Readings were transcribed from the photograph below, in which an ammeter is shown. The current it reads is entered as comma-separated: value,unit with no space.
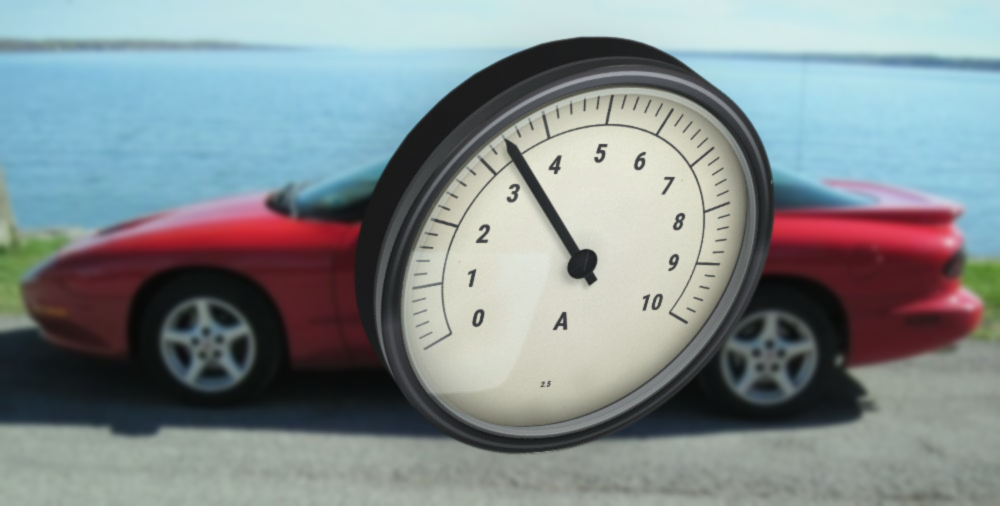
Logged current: 3.4,A
